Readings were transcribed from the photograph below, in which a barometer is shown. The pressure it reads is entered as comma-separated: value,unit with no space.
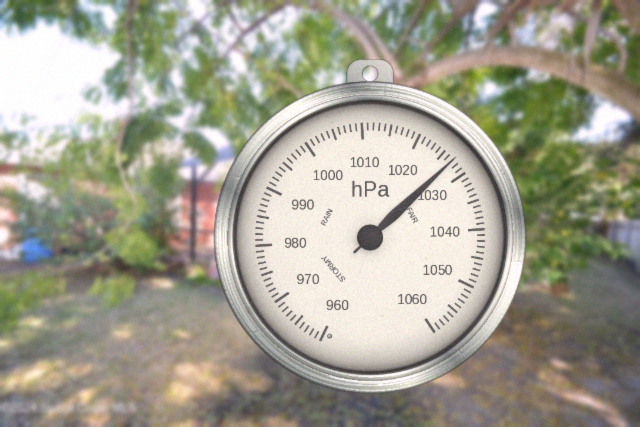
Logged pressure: 1027,hPa
